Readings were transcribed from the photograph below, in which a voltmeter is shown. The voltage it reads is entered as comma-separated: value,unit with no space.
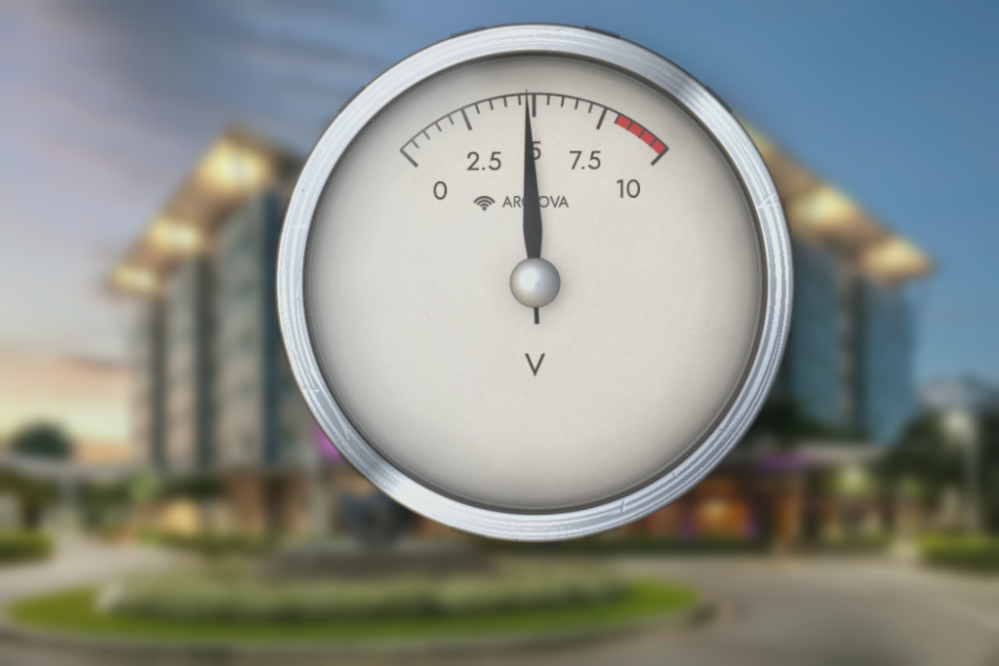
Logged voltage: 4.75,V
